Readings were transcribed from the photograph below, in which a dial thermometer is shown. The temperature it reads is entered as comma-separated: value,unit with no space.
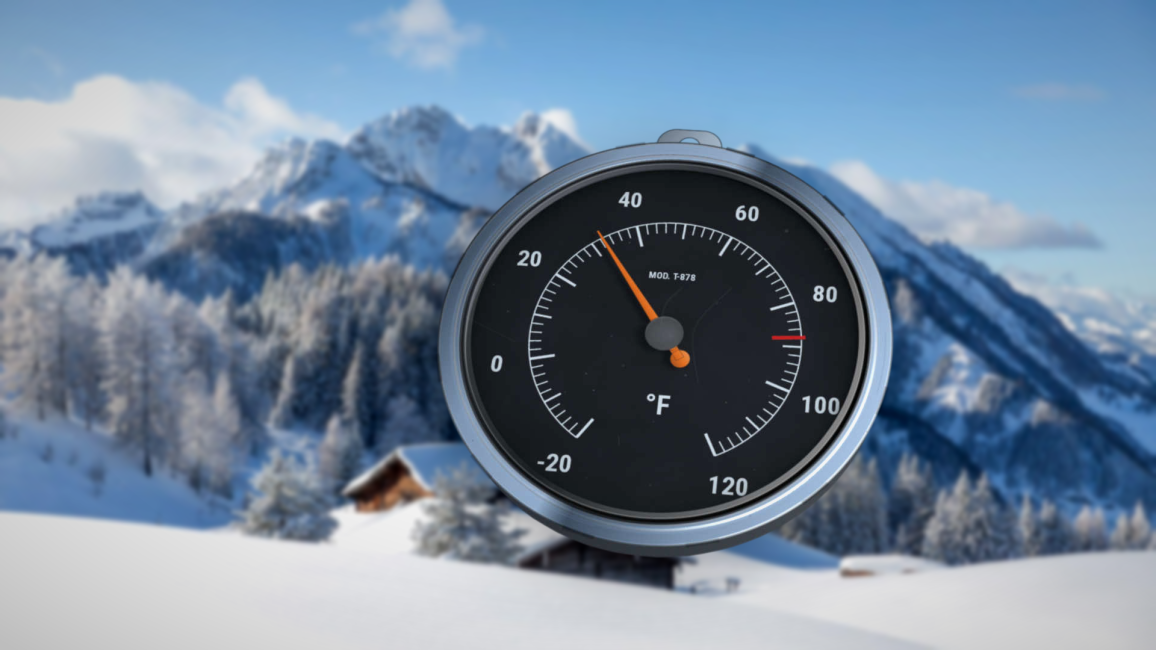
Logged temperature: 32,°F
